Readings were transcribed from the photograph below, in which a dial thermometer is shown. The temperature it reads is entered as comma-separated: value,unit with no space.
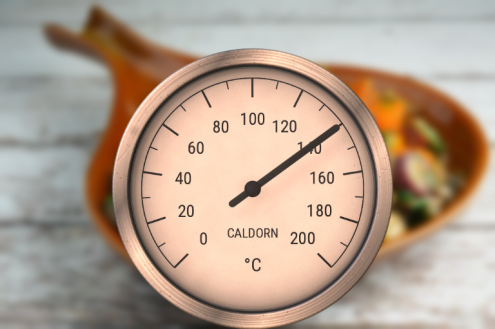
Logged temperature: 140,°C
